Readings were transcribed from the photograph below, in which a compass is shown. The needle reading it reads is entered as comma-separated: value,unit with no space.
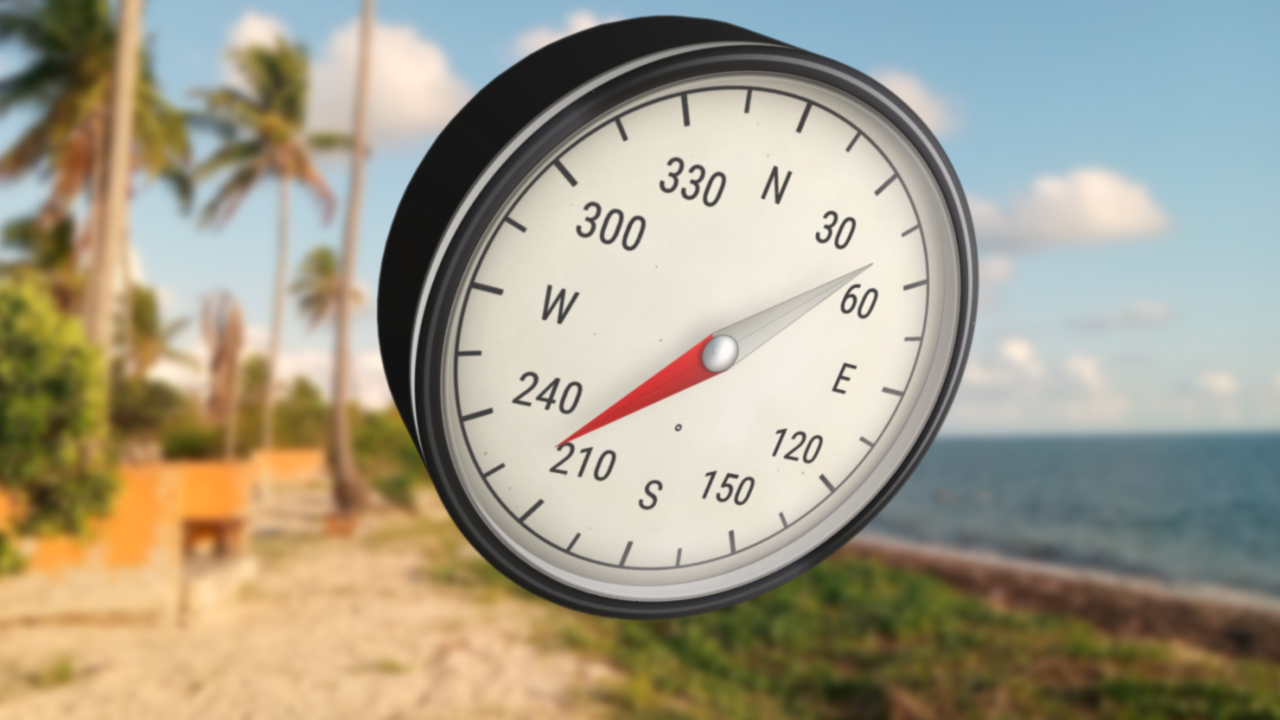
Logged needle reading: 225,°
